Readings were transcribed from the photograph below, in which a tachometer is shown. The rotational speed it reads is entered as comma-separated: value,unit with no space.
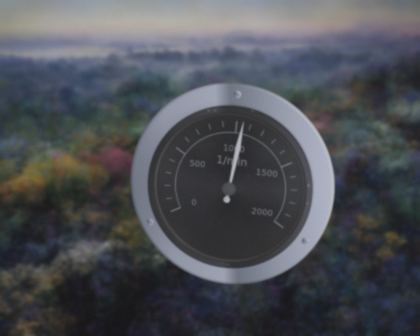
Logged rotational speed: 1050,rpm
